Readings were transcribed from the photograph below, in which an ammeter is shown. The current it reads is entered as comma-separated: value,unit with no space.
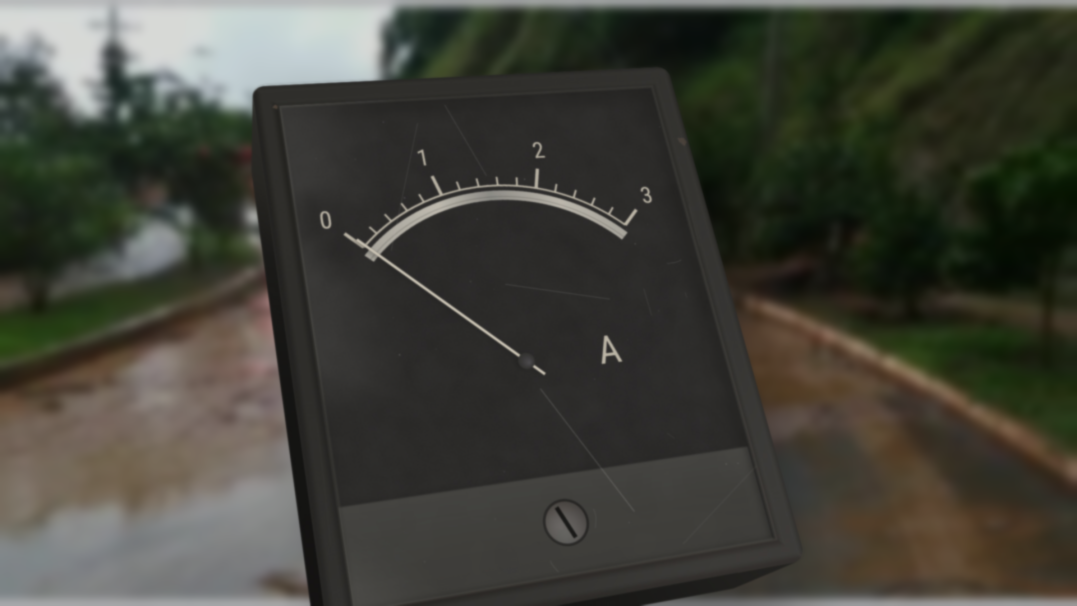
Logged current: 0,A
